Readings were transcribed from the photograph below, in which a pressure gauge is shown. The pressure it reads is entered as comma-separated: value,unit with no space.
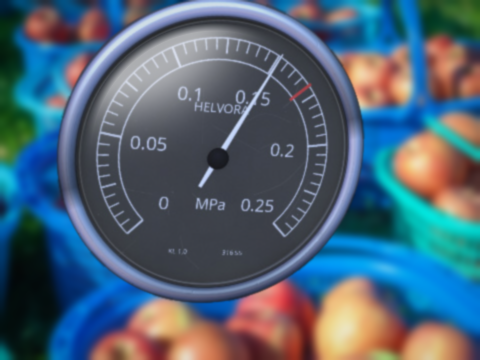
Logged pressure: 0.15,MPa
